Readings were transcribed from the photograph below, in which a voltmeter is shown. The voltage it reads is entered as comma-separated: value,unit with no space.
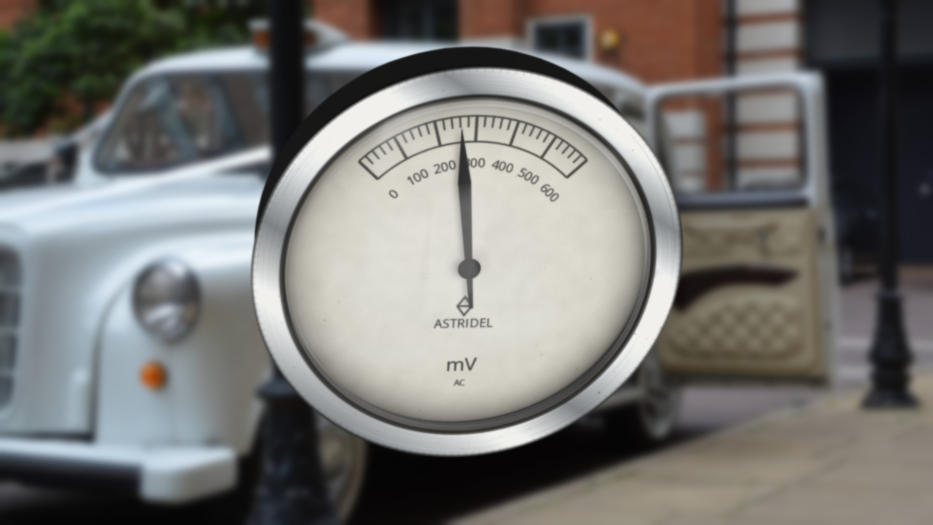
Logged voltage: 260,mV
